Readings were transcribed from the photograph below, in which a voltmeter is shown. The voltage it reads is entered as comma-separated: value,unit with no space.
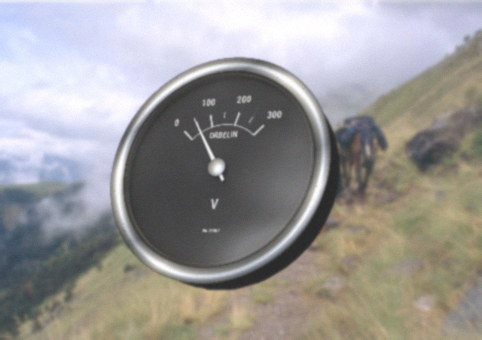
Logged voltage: 50,V
